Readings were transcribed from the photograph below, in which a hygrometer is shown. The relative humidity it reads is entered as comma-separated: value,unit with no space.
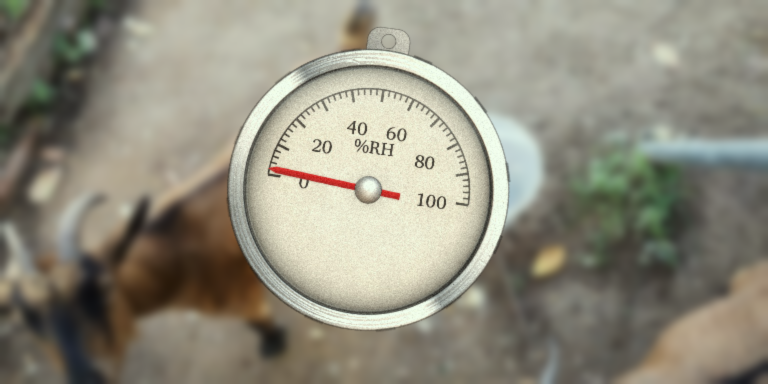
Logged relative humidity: 2,%
